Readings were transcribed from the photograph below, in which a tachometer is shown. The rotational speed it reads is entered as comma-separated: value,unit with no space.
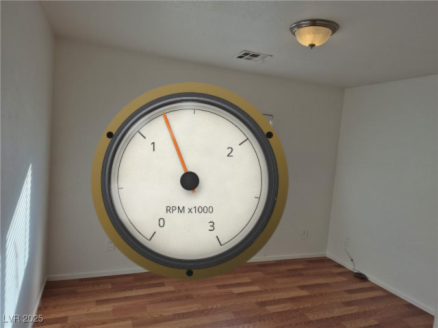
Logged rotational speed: 1250,rpm
